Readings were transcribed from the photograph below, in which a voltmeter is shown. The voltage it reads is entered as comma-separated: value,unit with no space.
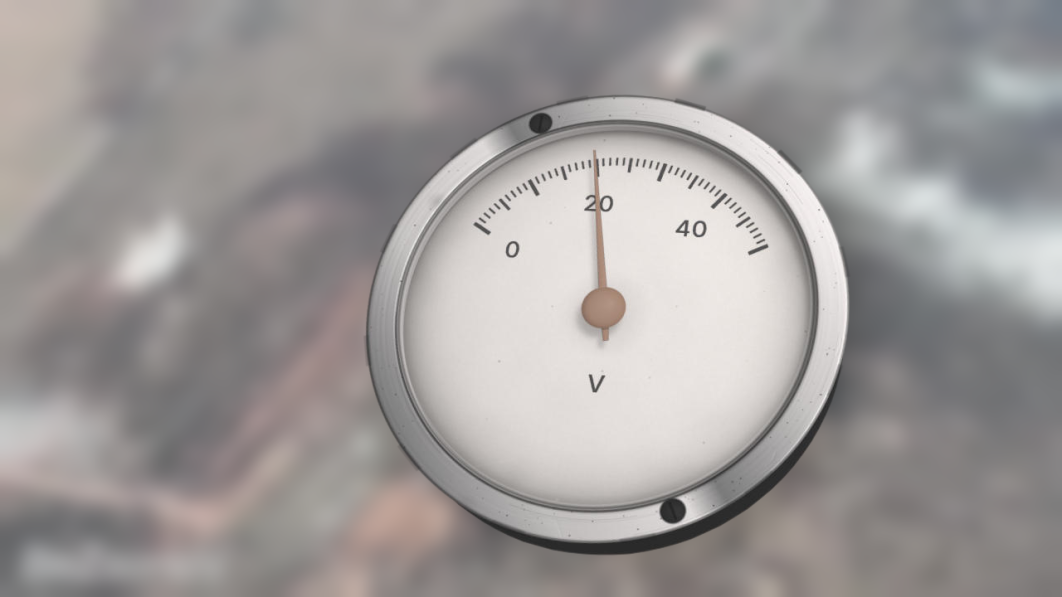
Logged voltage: 20,V
